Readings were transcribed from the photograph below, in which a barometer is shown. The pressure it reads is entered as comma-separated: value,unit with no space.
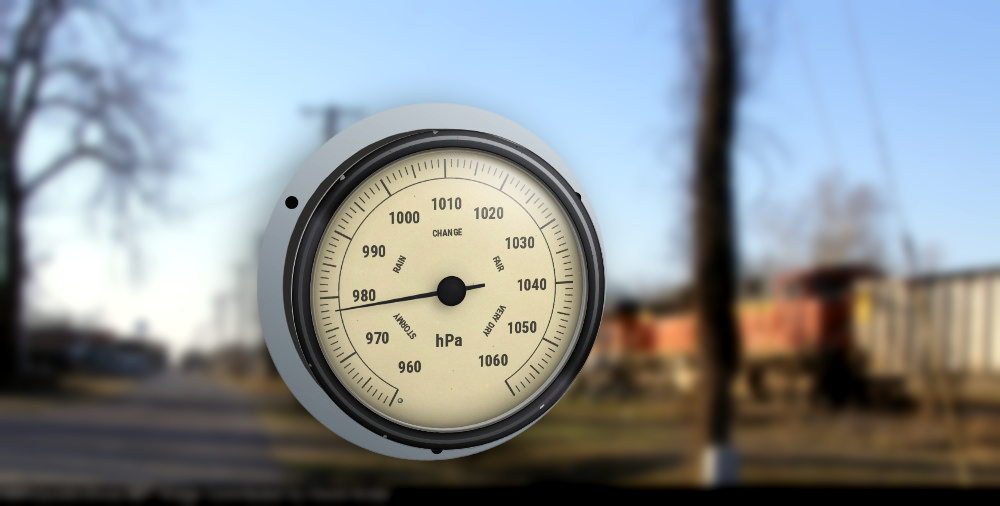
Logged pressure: 978,hPa
